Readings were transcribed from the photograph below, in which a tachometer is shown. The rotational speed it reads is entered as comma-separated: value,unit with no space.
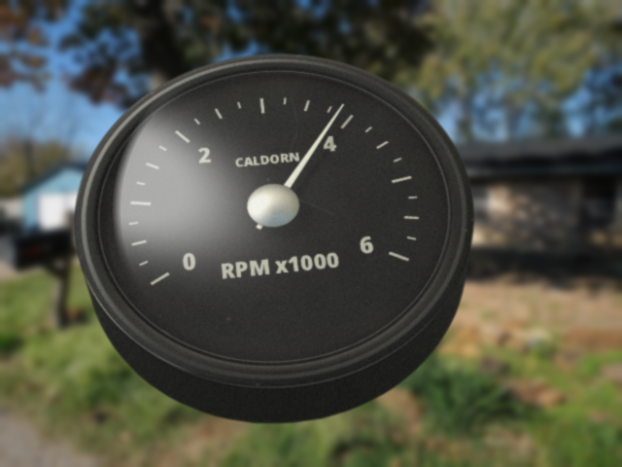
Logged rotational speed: 3875,rpm
